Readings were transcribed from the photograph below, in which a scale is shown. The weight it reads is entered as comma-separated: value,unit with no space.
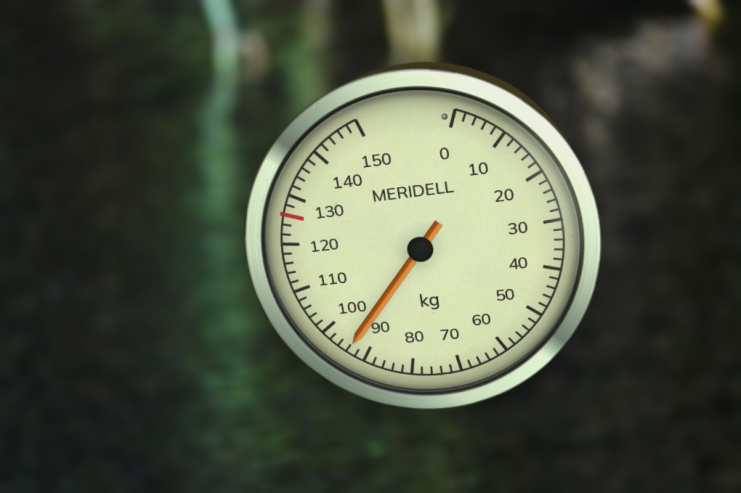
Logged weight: 94,kg
